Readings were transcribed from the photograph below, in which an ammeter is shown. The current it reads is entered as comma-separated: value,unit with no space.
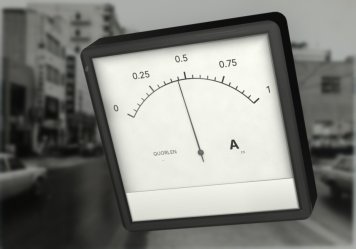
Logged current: 0.45,A
